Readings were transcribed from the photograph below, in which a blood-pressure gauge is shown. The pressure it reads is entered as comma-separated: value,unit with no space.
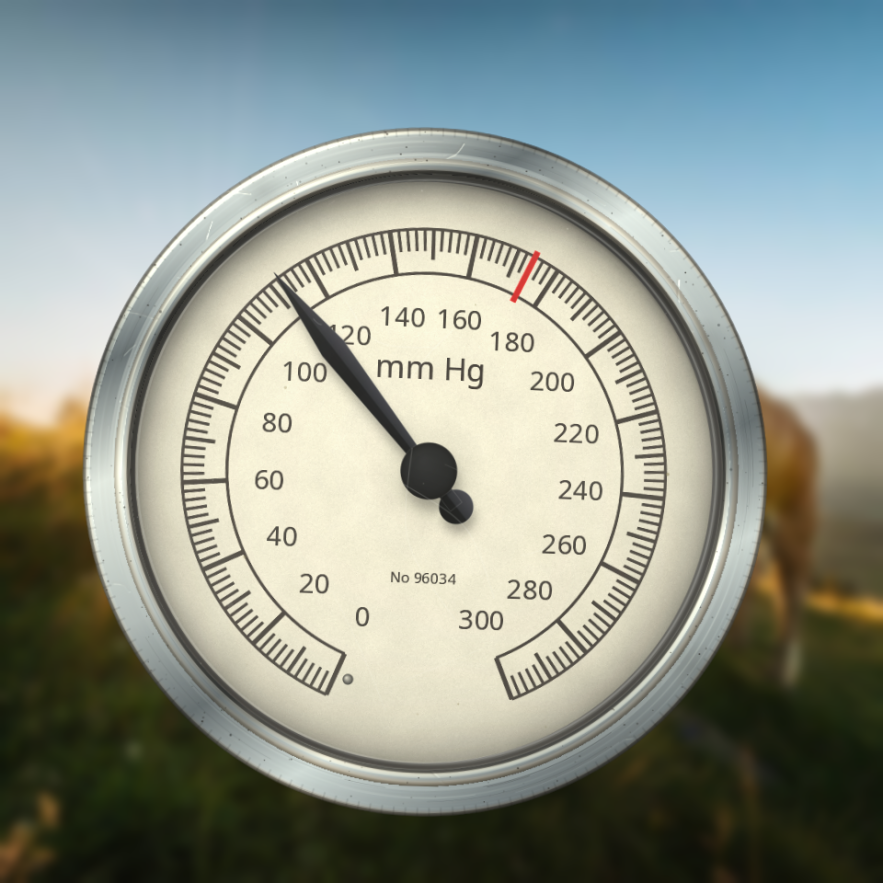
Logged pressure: 112,mmHg
